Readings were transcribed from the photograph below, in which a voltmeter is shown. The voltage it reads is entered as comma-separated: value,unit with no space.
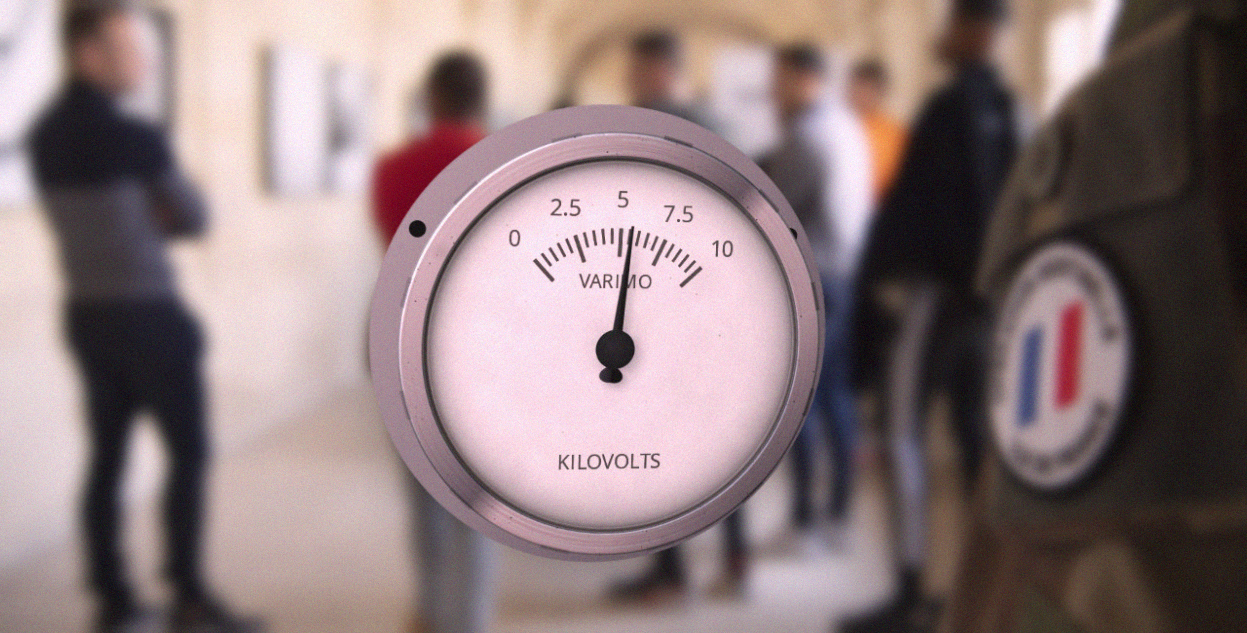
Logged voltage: 5.5,kV
